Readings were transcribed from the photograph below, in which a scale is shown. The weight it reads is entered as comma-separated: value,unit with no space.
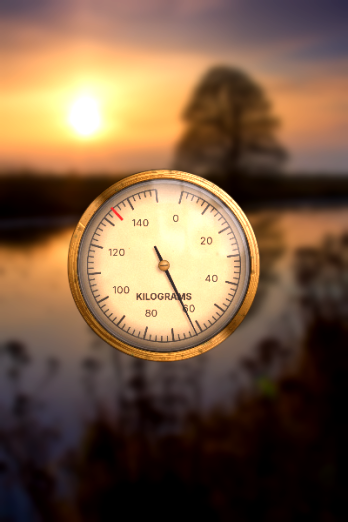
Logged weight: 62,kg
